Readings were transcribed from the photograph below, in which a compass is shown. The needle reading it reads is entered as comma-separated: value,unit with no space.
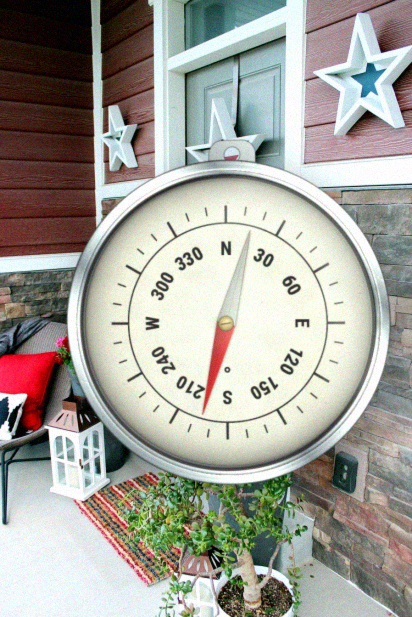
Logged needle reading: 195,°
